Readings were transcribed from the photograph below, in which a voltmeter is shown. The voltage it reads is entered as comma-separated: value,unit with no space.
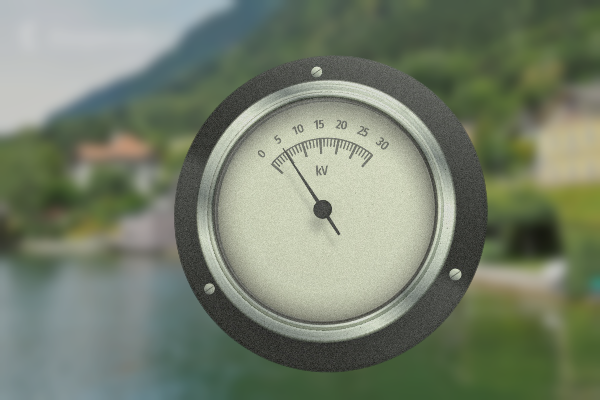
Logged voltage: 5,kV
